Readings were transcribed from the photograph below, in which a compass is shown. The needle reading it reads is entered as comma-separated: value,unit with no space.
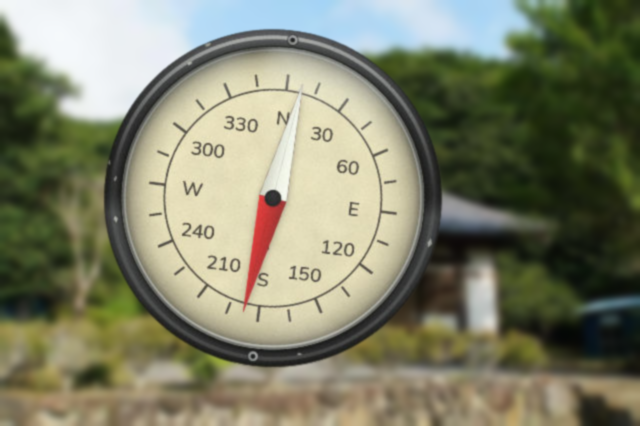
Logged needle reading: 187.5,°
